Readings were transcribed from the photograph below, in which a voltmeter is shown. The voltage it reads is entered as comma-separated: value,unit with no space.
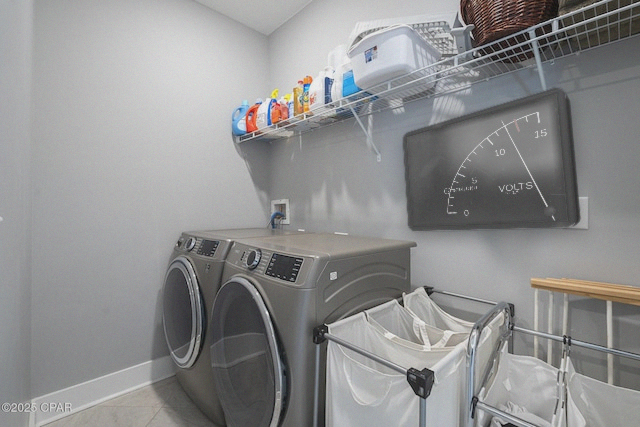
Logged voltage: 12,V
